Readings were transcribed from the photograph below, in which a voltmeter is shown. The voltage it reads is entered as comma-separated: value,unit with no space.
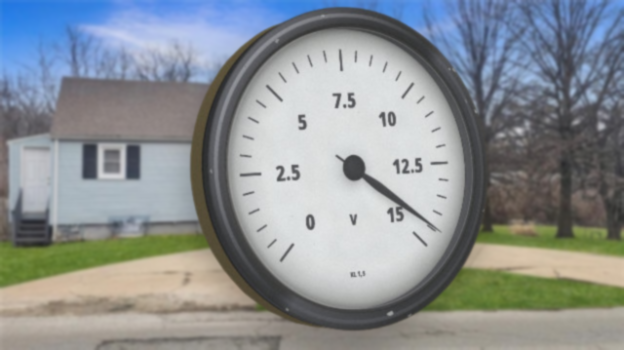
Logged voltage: 14.5,V
